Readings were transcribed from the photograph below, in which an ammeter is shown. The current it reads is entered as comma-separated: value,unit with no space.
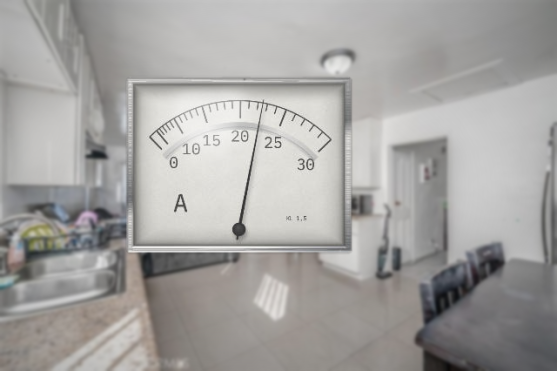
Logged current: 22.5,A
